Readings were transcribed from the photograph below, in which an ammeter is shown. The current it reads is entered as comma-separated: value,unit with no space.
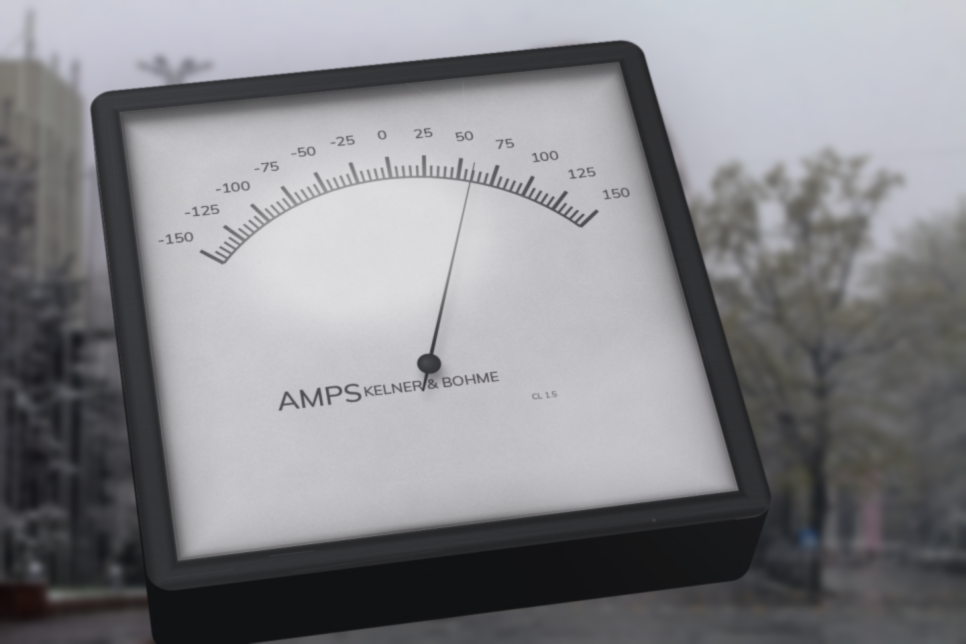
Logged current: 60,A
